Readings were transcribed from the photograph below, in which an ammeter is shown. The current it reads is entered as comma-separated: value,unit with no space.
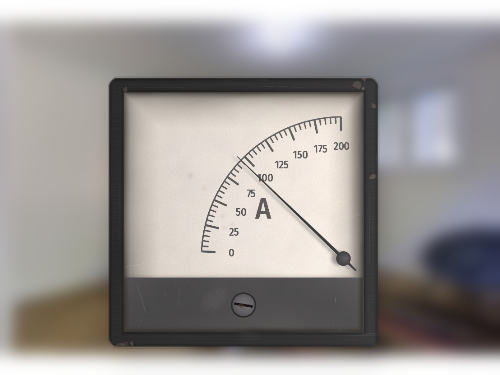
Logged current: 95,A
